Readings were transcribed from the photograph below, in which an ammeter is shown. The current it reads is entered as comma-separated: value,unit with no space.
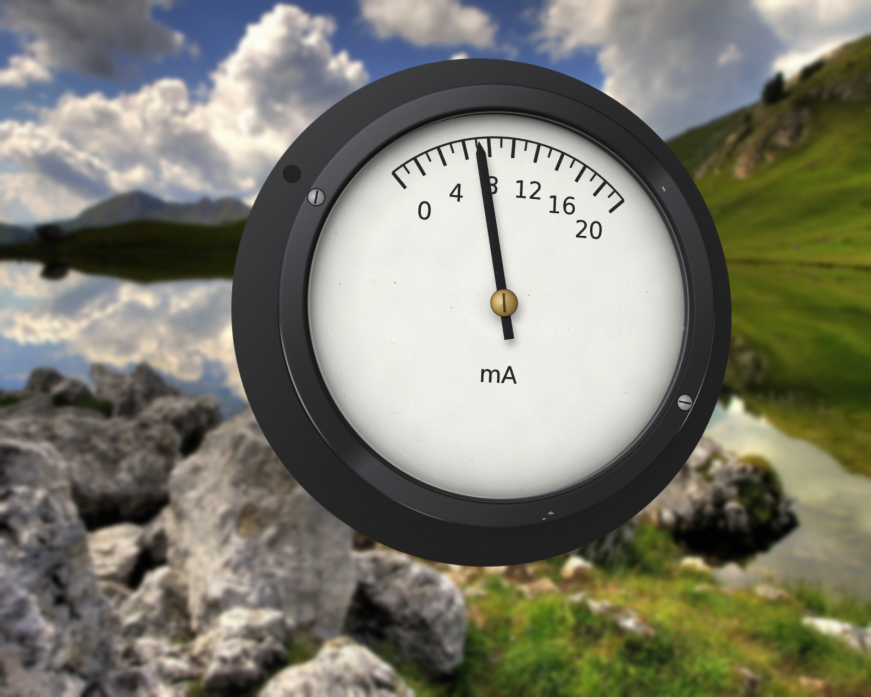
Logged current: 7,mA
